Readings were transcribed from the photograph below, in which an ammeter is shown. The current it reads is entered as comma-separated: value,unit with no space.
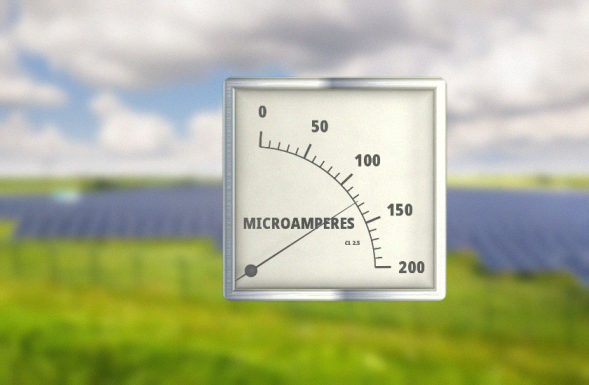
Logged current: 125,µA
